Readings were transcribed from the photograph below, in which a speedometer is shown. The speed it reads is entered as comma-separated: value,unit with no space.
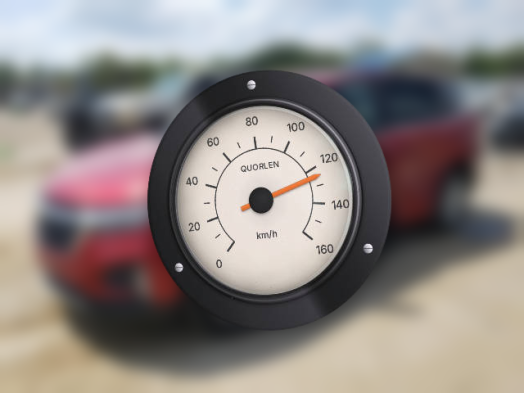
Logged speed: 125,km/h
